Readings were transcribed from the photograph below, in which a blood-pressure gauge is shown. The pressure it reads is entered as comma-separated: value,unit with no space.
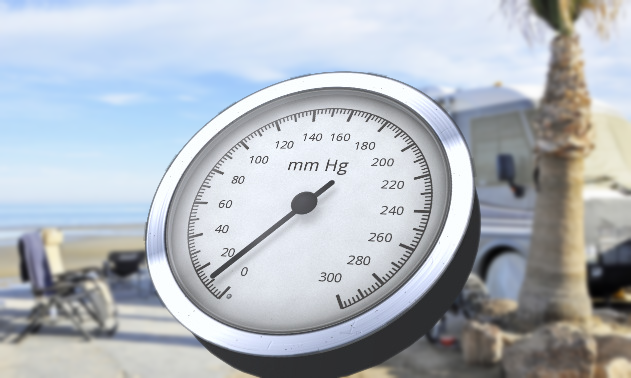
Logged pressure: 10,mmHg
